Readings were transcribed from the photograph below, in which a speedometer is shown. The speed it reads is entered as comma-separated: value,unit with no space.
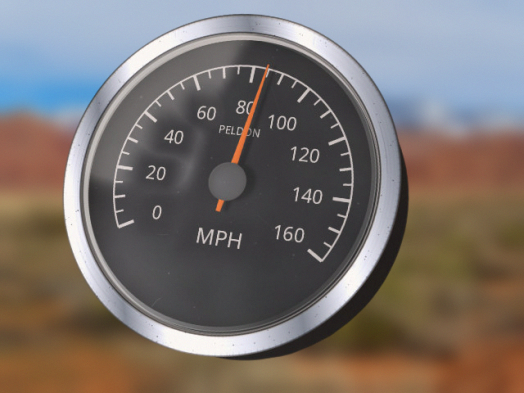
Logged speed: 85,mph
